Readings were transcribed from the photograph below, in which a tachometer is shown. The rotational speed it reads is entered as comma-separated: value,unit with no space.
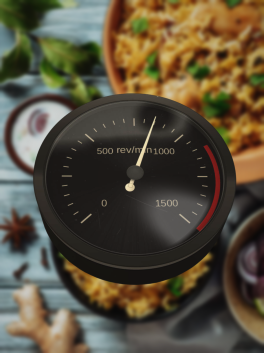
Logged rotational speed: 850,rpm
